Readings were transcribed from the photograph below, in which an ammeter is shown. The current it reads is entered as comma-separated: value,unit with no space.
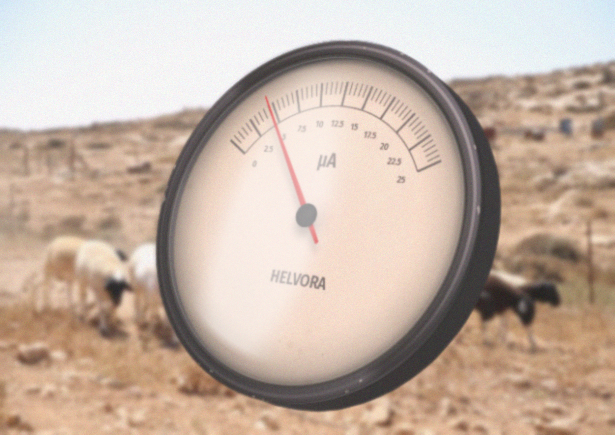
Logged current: 5,µA
